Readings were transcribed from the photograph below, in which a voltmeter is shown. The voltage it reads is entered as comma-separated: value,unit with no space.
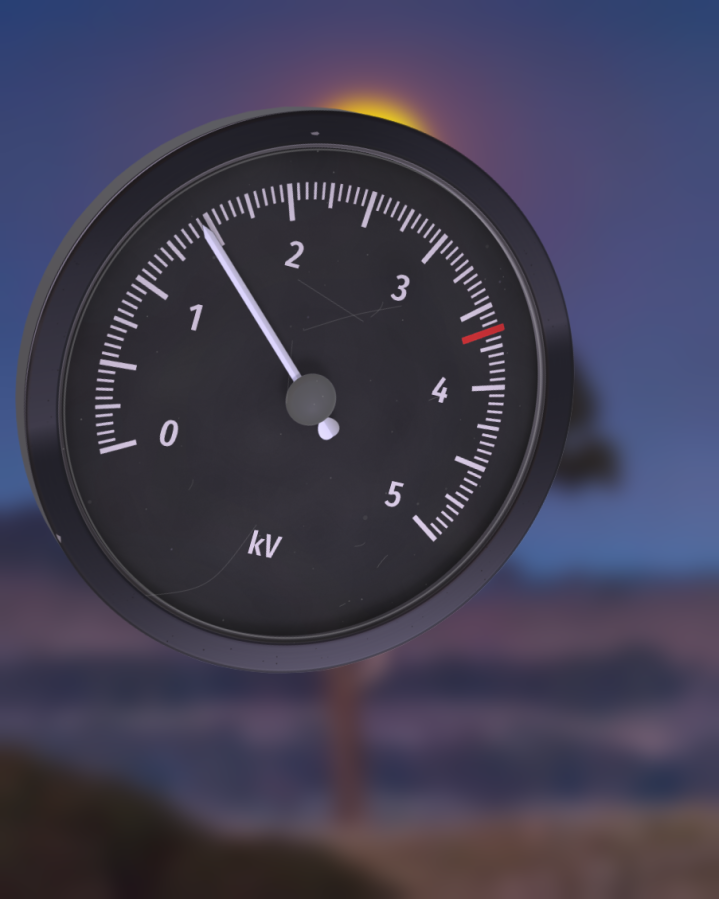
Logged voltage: 1.45,kV
